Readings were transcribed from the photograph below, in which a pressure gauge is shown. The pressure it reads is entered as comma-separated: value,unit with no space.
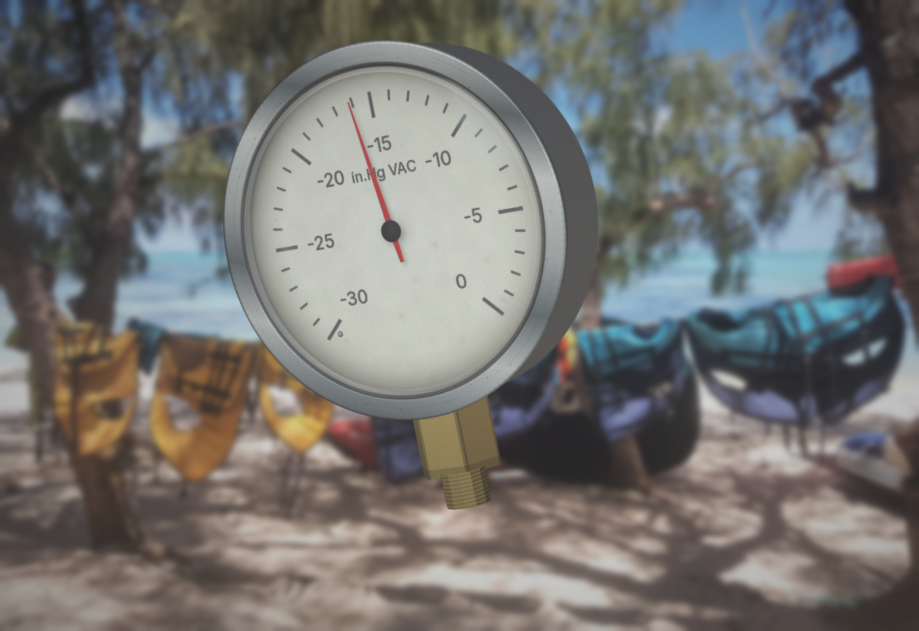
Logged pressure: -16,inHg
